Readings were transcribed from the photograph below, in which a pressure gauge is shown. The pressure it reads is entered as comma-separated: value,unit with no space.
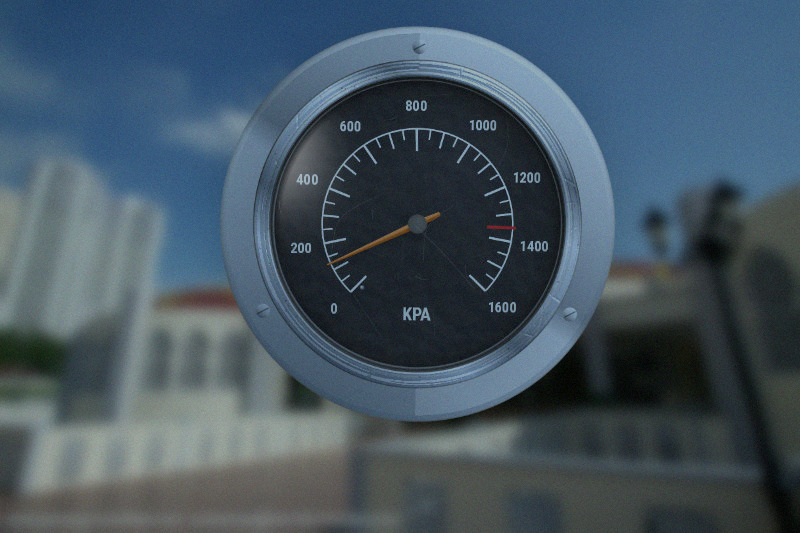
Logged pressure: 125,kPa
